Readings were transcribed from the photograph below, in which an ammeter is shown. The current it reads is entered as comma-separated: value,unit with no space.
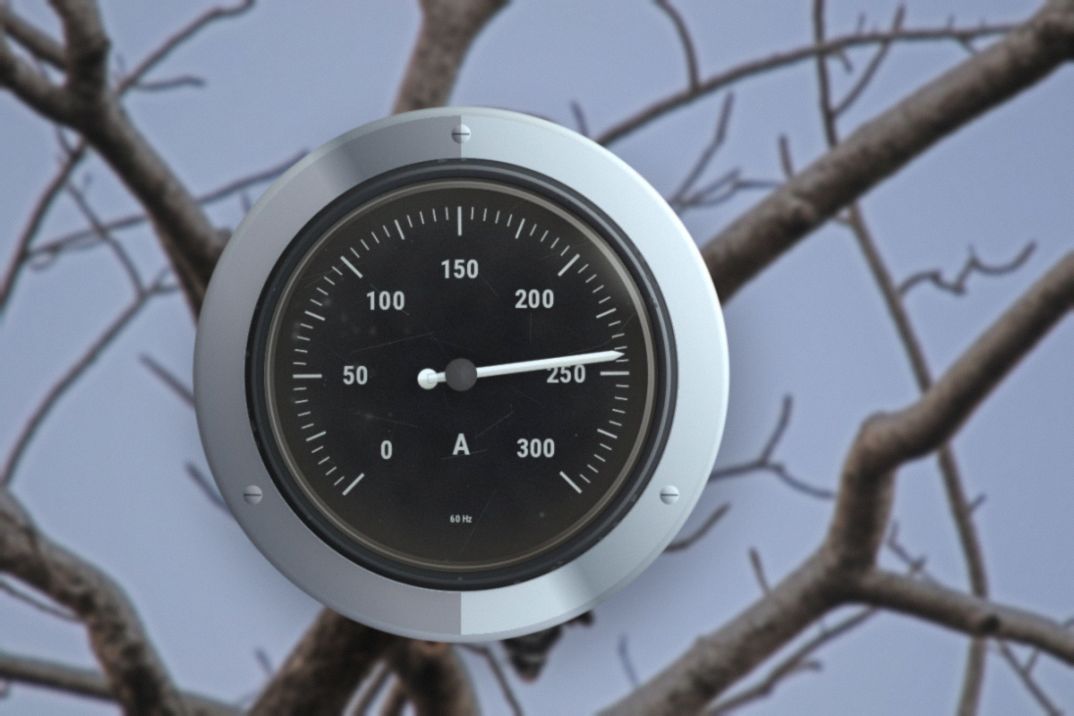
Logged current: 242.5,A
